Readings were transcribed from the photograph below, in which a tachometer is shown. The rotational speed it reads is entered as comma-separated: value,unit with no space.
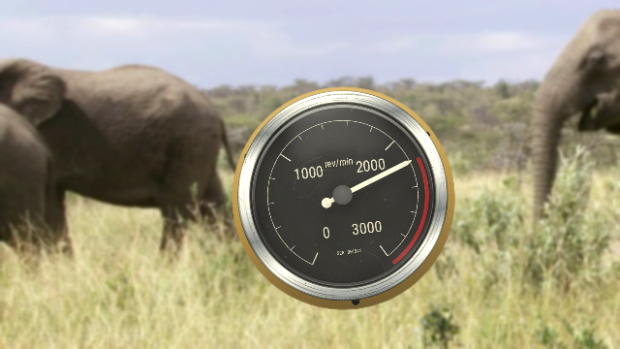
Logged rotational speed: 2200,rpm
